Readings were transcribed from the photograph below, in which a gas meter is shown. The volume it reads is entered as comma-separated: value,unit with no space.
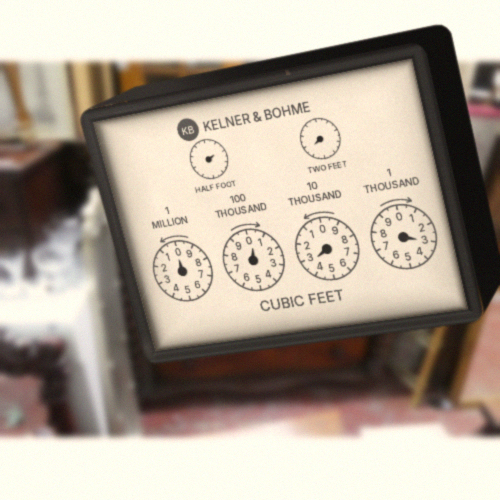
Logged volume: 3300,ft³
